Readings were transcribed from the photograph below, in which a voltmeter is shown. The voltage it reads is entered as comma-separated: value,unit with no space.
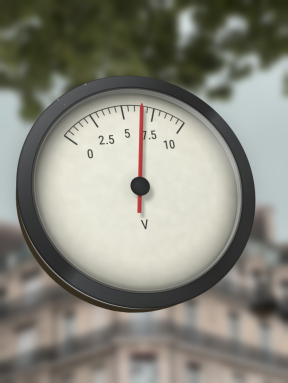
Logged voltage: 6.5,V
